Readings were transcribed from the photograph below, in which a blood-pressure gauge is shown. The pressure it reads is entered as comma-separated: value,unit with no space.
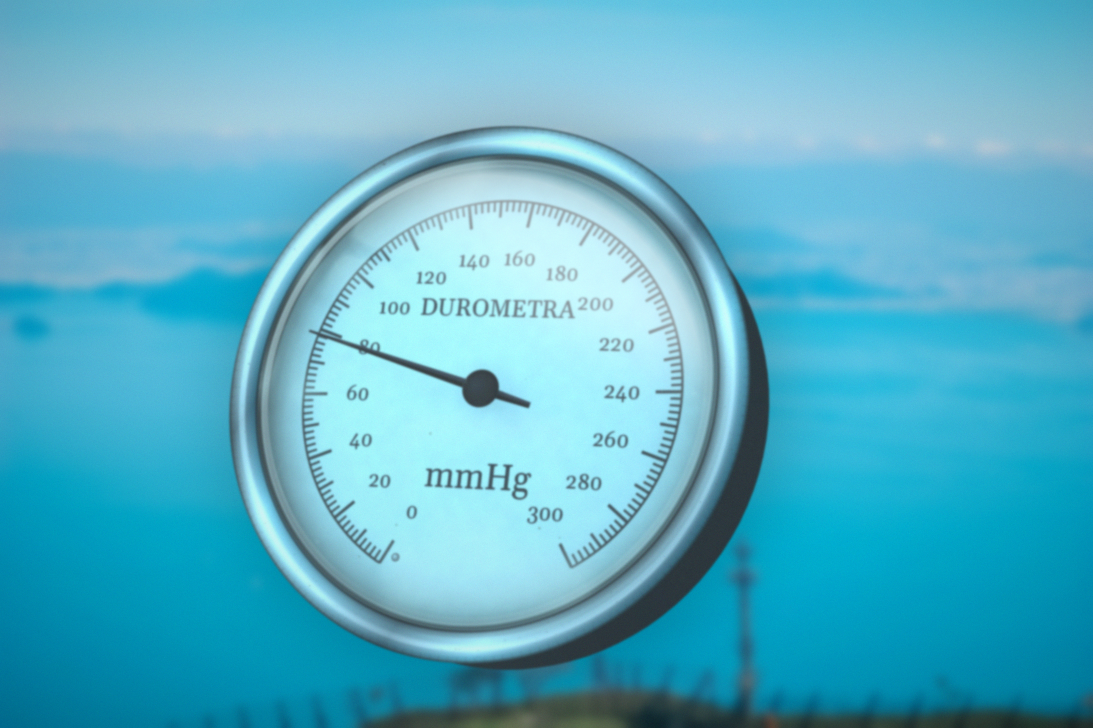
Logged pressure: 78,mmHg
